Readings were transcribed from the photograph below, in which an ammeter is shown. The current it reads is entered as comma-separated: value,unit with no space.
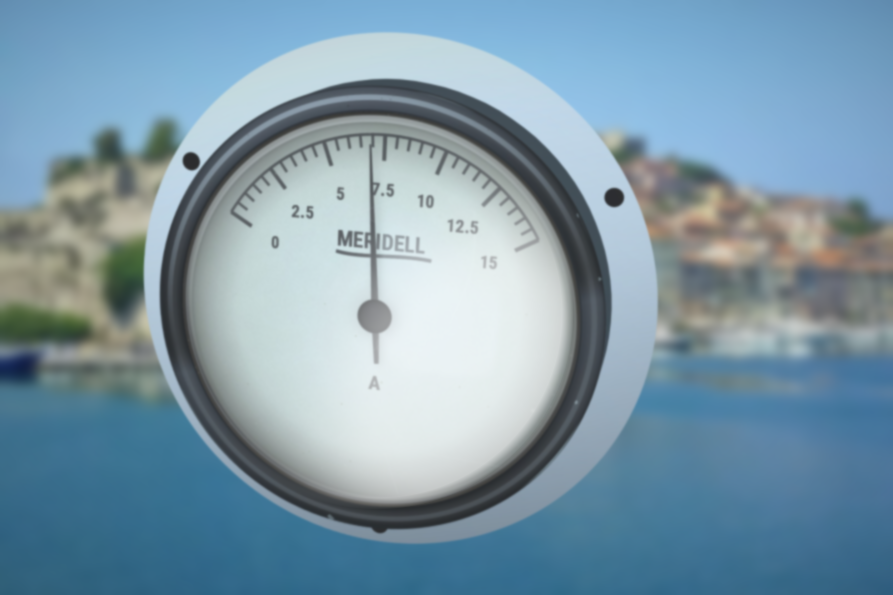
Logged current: 7,A
